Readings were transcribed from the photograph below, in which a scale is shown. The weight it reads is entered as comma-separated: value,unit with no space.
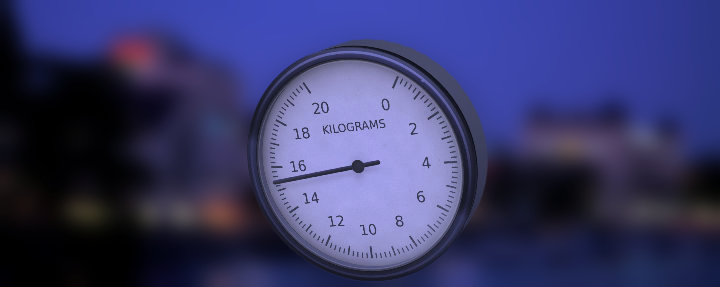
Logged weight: 15.4,kg
